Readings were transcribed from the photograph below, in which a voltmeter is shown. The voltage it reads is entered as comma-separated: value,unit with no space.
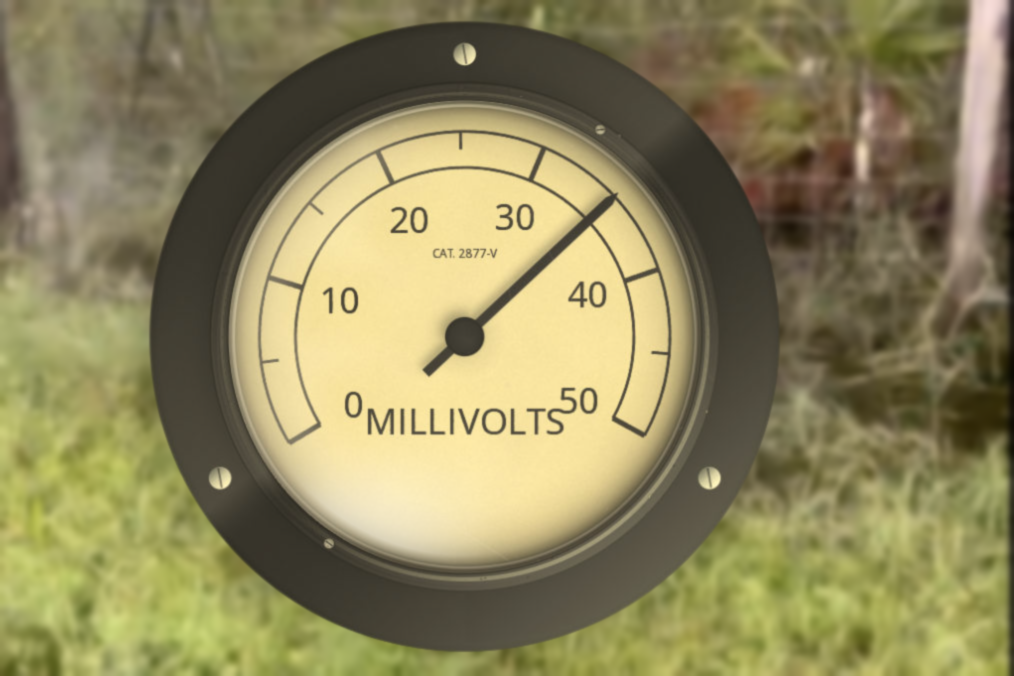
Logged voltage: 35,mV
